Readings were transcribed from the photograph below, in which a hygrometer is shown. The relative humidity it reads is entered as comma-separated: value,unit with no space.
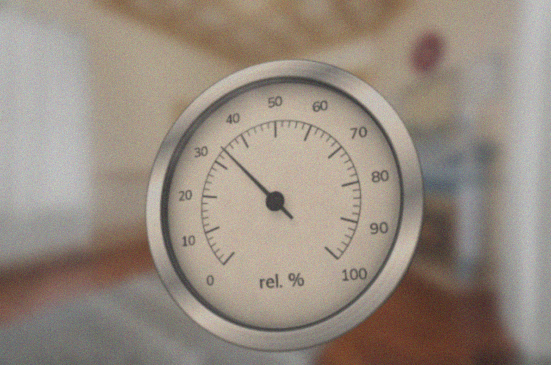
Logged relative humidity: 34,%
